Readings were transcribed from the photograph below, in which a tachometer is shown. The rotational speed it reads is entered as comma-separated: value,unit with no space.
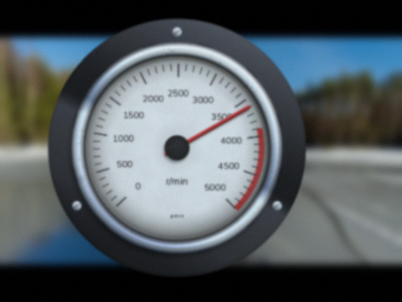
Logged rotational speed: 3600,rpm
